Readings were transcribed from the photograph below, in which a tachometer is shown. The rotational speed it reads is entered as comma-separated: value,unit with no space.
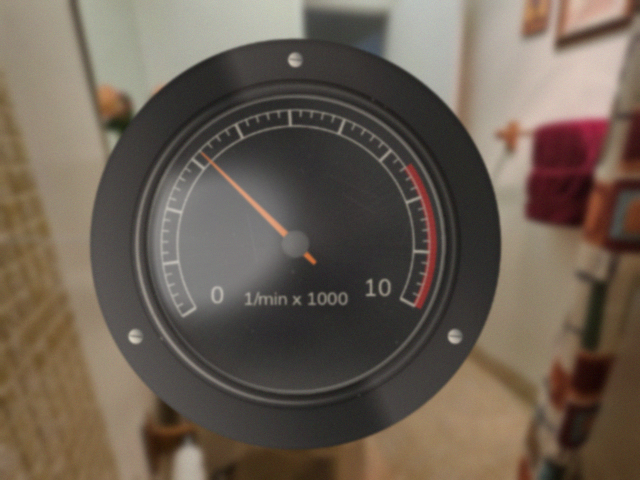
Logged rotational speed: 3200,rpm
